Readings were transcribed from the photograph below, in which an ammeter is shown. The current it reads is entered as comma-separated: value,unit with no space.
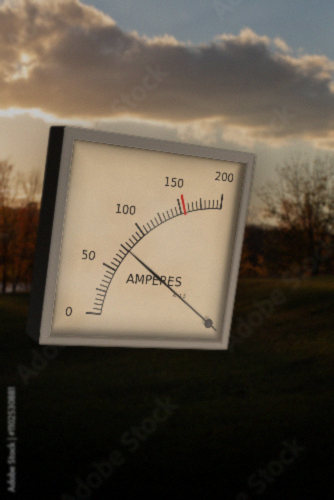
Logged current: 75,A
